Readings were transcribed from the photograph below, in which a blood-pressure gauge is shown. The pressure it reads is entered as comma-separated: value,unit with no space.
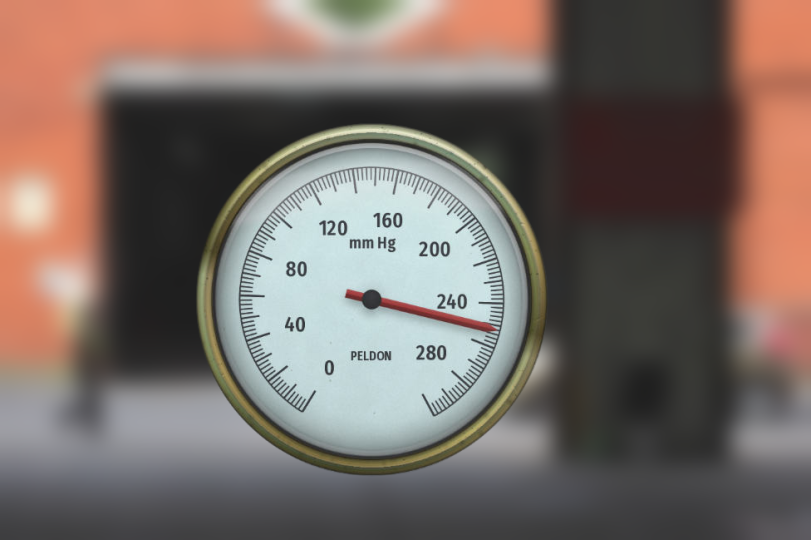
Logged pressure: 252,mmHg
